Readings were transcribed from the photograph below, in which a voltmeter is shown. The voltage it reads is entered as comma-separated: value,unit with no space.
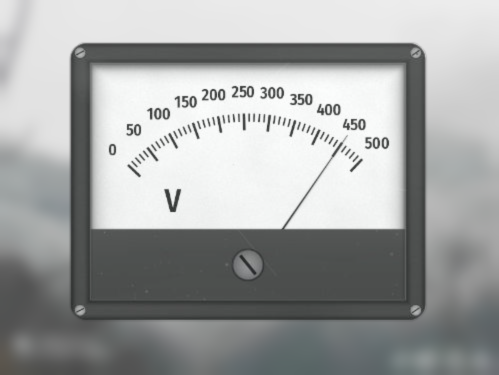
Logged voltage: 450,V
